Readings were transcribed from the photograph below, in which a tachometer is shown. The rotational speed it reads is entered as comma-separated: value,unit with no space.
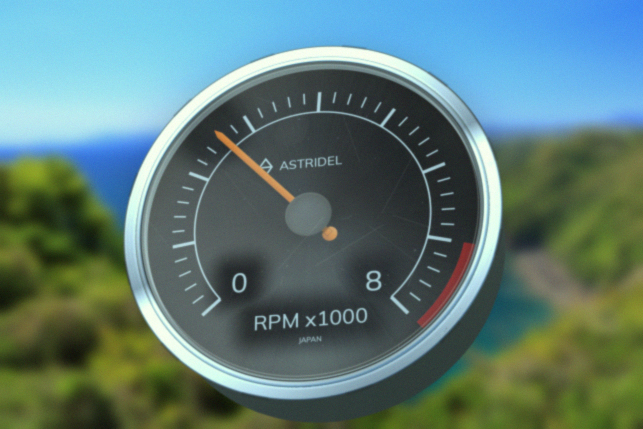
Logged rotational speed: 2600,rpm
